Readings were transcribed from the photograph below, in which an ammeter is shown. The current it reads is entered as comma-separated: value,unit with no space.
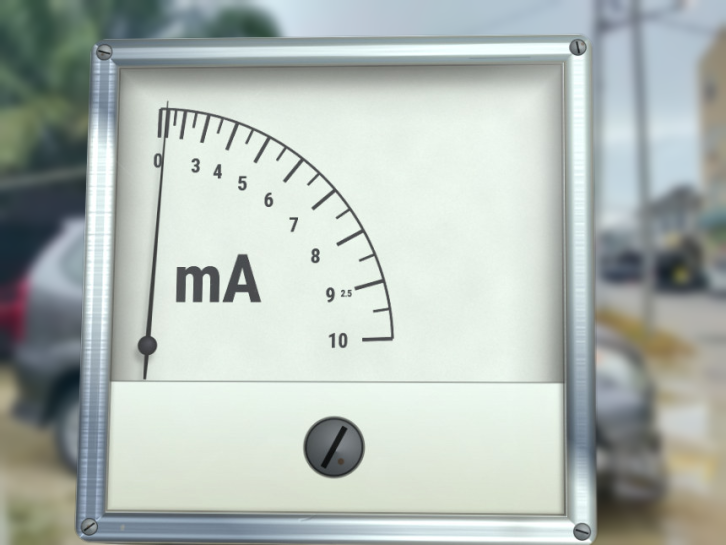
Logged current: 1,mA
